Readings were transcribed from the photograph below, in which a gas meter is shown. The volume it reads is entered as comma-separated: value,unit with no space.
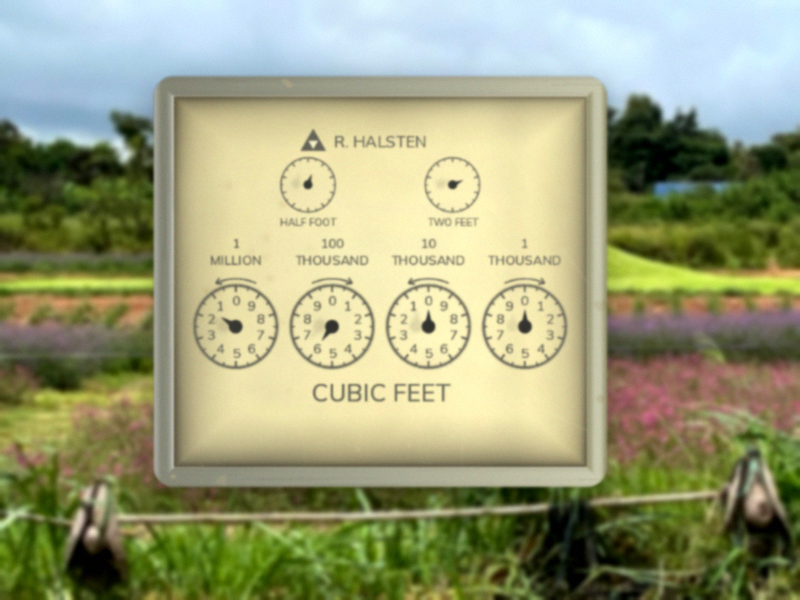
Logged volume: 160000,ft³
